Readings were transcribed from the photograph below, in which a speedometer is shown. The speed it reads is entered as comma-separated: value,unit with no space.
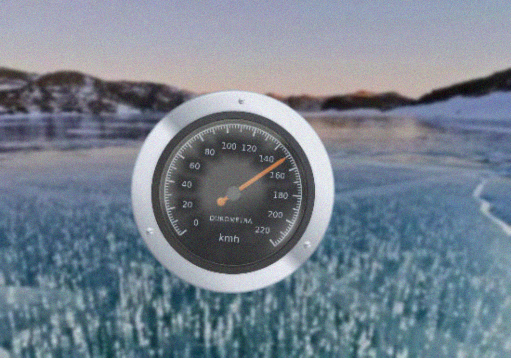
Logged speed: 150,km/h
